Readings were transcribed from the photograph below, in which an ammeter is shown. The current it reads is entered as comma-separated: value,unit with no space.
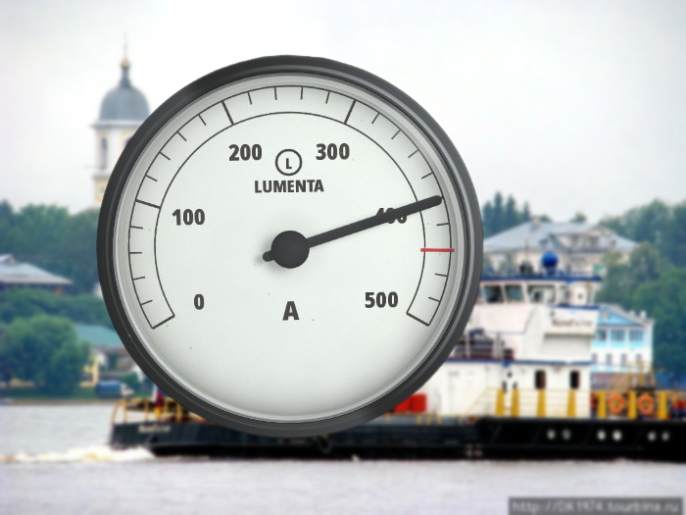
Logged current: 400,A
